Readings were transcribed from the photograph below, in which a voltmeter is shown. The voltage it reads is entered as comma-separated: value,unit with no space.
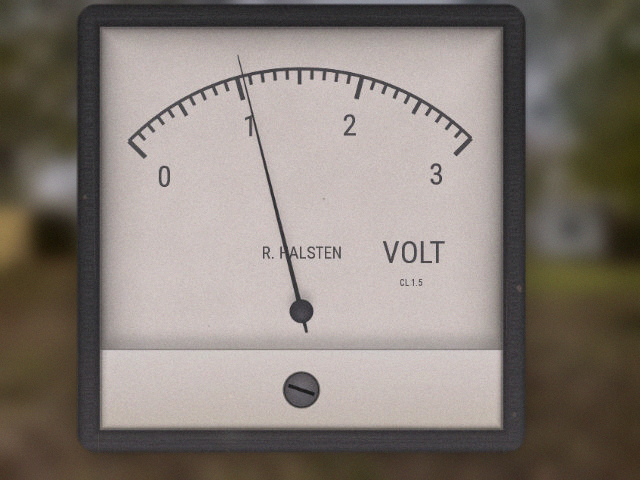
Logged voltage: 1.05,V
